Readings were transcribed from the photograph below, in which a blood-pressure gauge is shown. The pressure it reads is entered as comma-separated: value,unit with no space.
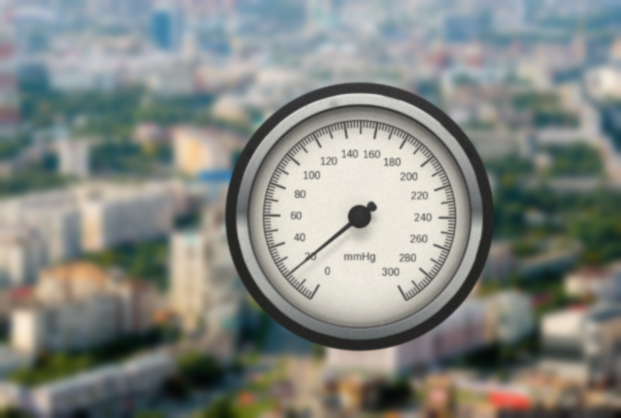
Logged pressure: 20,mmHg
